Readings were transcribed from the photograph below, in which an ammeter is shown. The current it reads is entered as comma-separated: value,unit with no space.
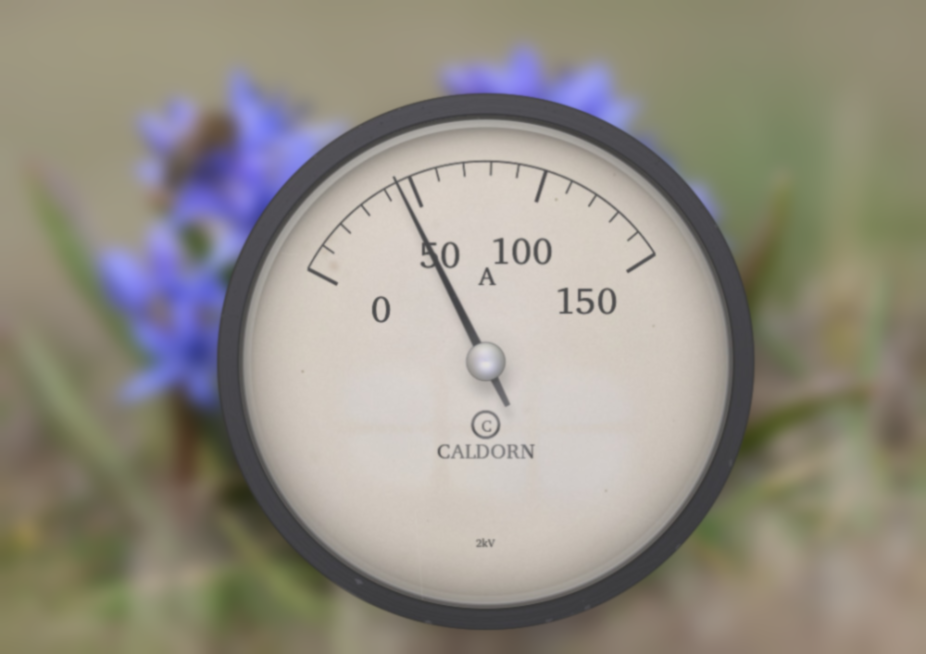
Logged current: 45,A
